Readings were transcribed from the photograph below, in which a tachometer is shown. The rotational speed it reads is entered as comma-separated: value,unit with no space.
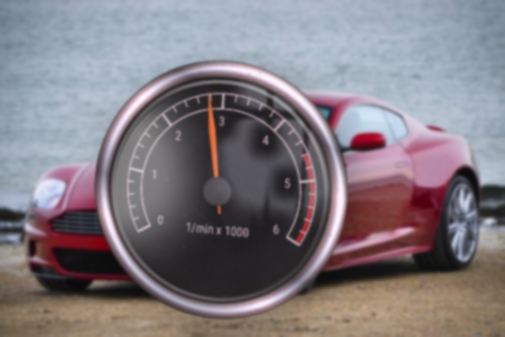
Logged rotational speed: 2800,rpm
